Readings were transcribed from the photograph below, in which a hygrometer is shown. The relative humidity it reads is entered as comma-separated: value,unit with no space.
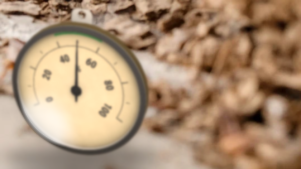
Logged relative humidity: 50,%
